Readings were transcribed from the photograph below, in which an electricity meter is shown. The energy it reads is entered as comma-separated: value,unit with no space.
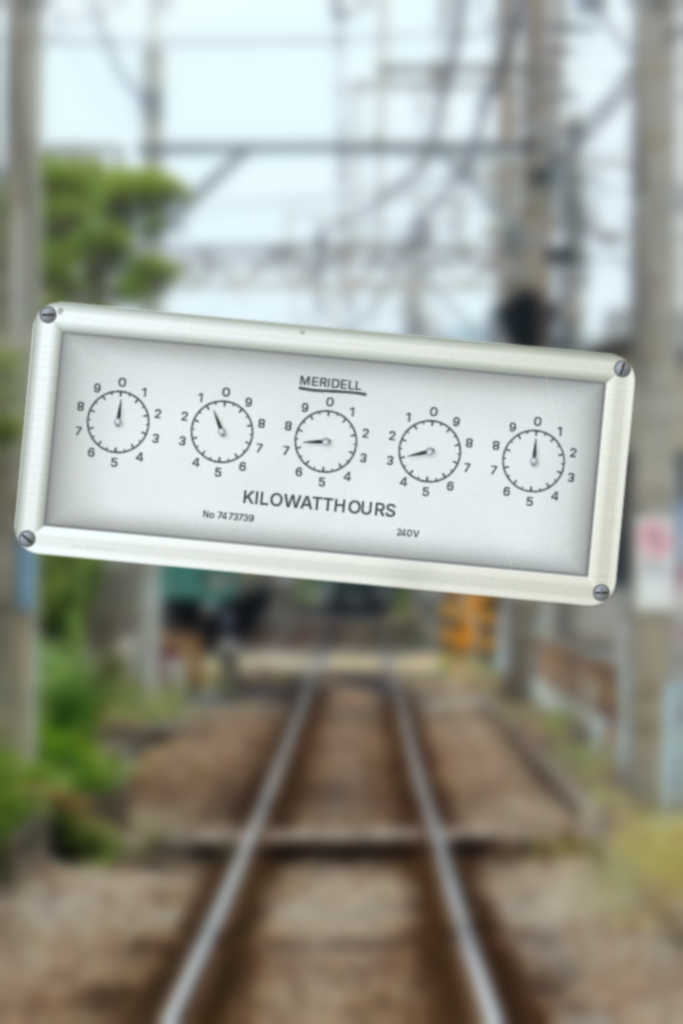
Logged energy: 730,kWh
